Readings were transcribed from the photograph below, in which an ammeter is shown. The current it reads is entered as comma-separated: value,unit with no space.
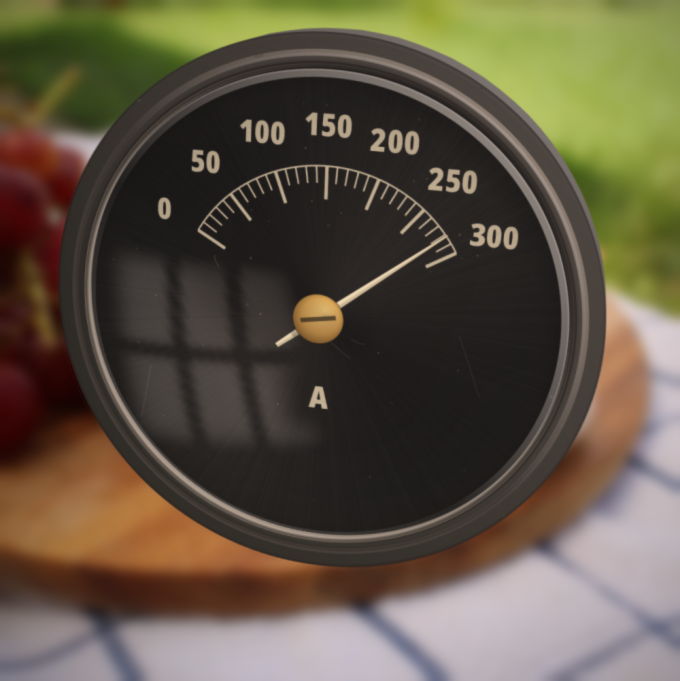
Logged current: 280,A
